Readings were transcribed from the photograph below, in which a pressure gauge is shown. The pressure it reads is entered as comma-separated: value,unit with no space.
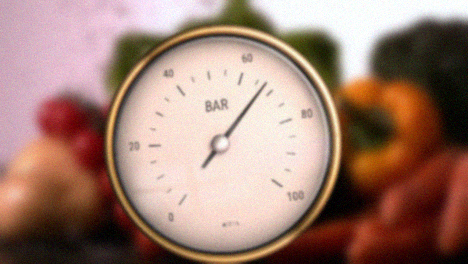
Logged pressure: 67.5,bar
